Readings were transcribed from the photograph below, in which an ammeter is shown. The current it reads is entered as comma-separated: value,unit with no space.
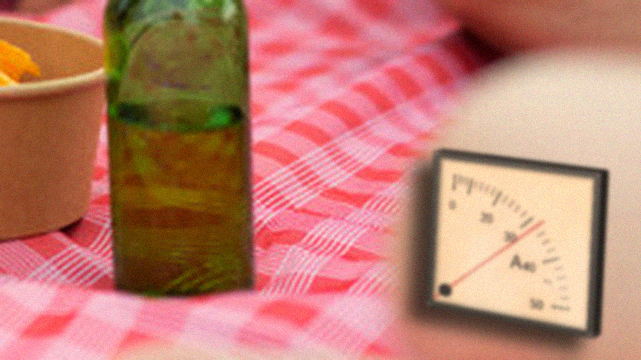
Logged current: 32,A
